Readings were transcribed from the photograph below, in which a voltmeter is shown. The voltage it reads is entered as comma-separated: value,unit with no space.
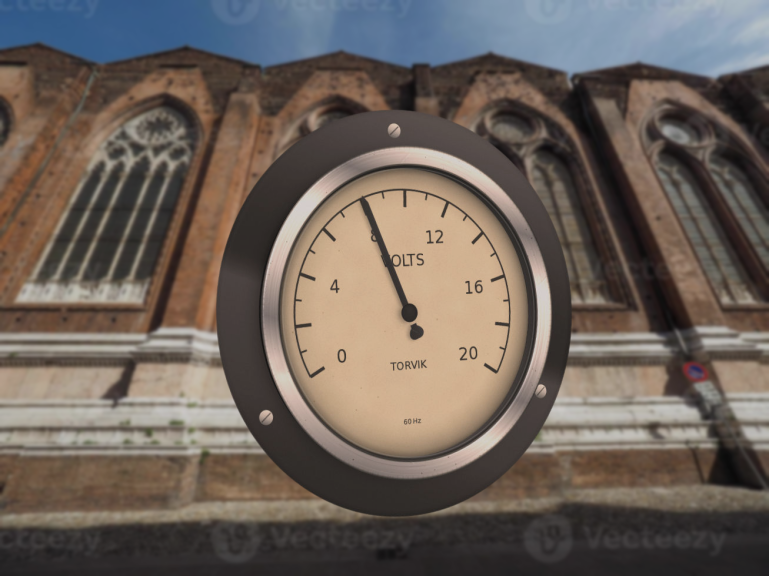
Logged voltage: 8,V
